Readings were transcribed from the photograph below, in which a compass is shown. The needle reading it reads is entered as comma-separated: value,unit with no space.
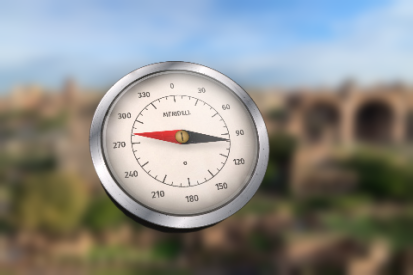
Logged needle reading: 280,°
